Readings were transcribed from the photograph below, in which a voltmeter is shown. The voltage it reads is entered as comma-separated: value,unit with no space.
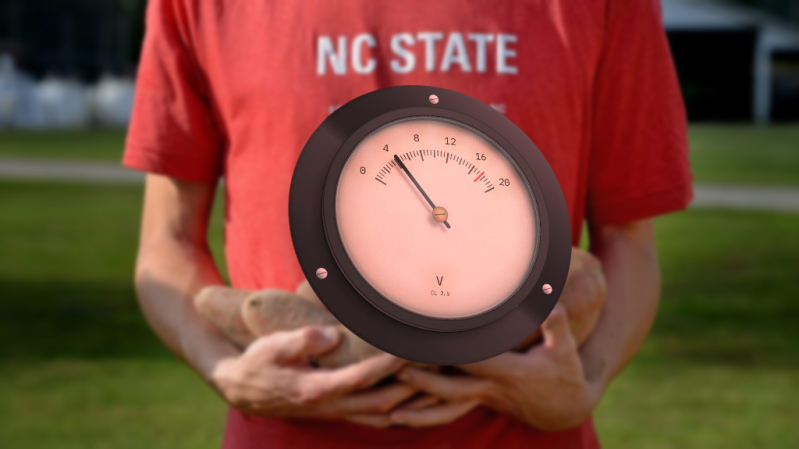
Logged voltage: 4,V
